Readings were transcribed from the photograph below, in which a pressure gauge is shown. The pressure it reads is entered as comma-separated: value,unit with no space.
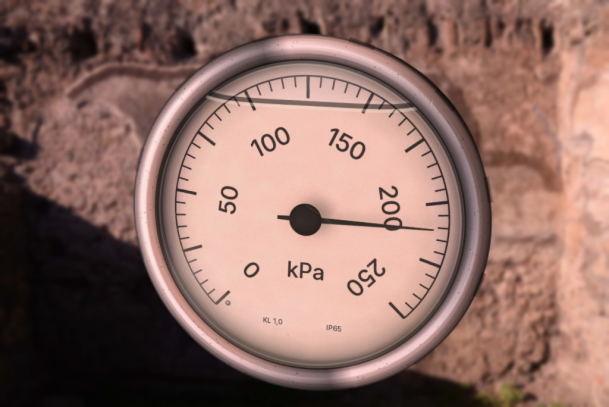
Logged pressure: 210,kPa
